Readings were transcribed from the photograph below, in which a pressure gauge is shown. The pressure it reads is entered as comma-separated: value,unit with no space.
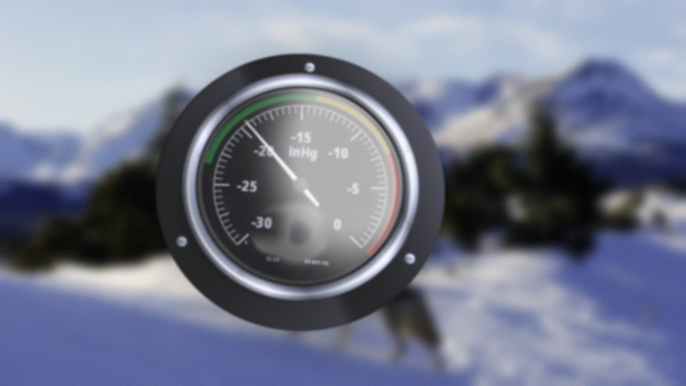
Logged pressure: -19.5,inHg
